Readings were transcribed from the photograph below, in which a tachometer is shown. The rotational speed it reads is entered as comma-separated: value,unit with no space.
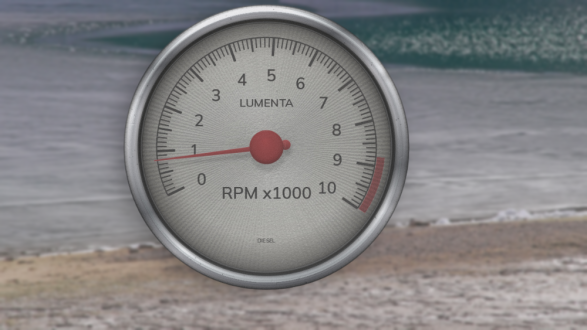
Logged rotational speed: 800,rpm
